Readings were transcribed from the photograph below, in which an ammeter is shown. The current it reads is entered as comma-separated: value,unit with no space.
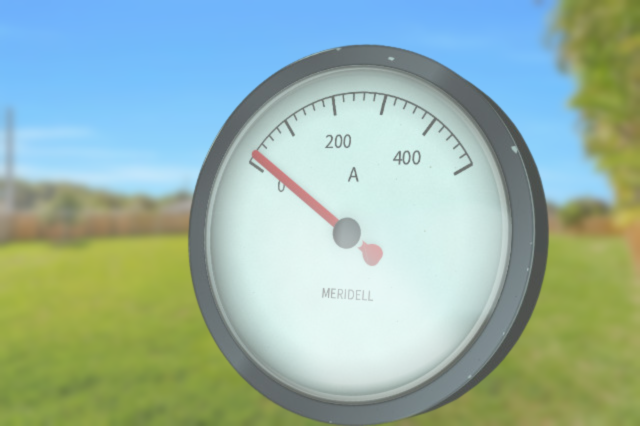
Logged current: 20,A
